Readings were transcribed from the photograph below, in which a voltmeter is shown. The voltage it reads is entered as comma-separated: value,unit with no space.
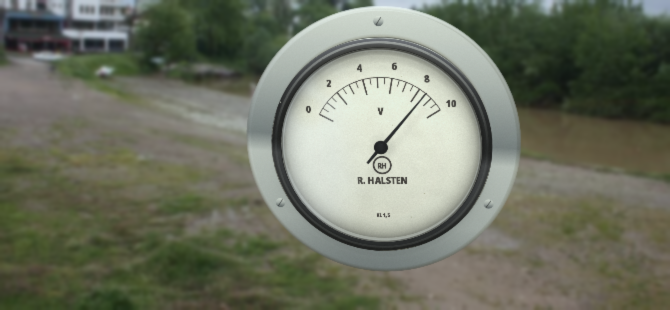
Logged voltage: 8.5,V
